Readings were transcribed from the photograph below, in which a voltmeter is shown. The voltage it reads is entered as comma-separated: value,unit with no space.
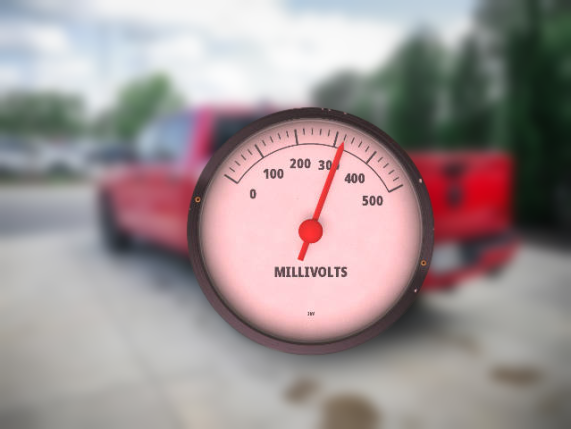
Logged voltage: 320,mV
